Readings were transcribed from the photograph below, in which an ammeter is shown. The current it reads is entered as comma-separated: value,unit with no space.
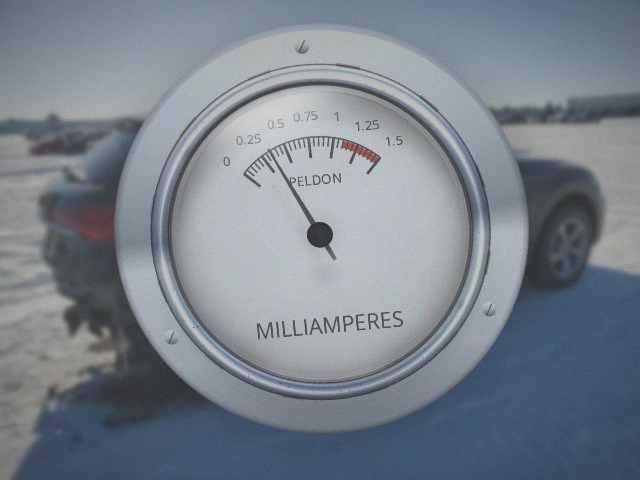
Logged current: 0.35,mA
